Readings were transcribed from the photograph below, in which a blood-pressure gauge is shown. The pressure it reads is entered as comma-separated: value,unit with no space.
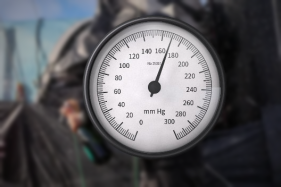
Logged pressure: 170,mmHg
